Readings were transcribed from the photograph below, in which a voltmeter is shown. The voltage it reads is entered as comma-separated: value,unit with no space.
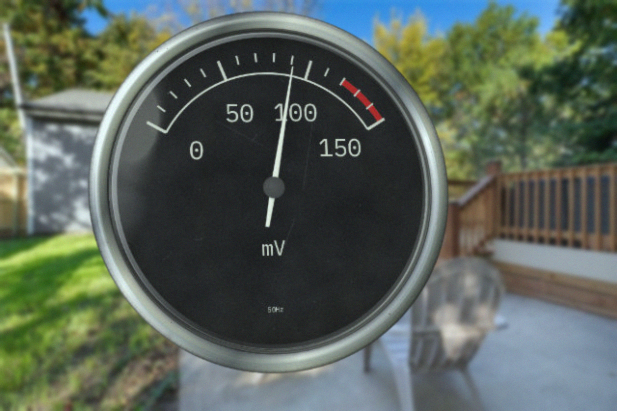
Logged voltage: 90,mV
